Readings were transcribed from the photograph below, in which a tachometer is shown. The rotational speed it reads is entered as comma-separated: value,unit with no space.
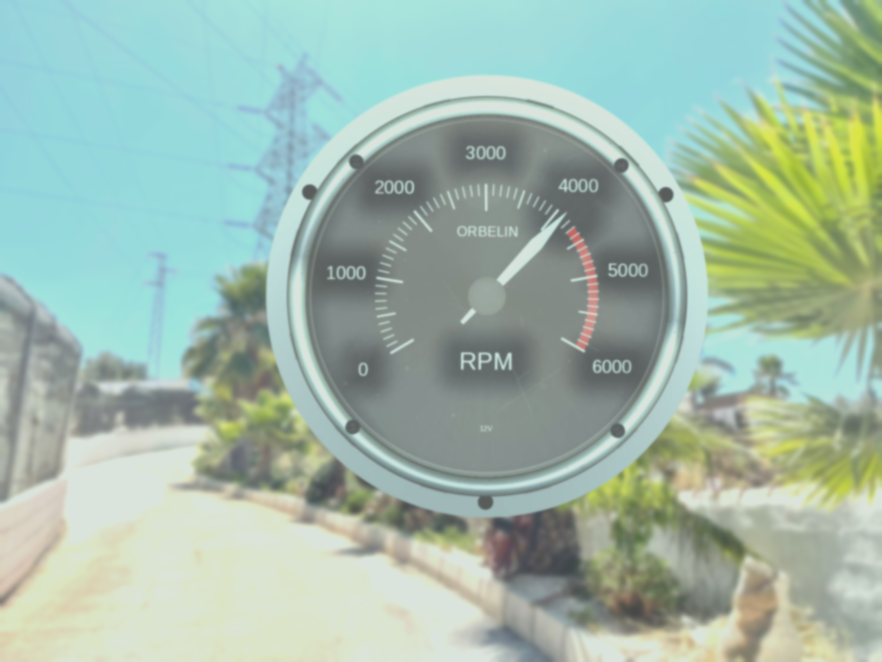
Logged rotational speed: 4100,rpm
